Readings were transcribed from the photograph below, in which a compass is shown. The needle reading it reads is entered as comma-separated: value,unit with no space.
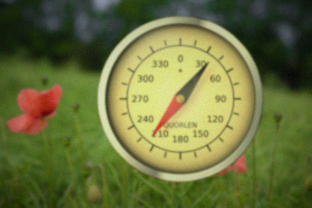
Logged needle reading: 217.5,°
